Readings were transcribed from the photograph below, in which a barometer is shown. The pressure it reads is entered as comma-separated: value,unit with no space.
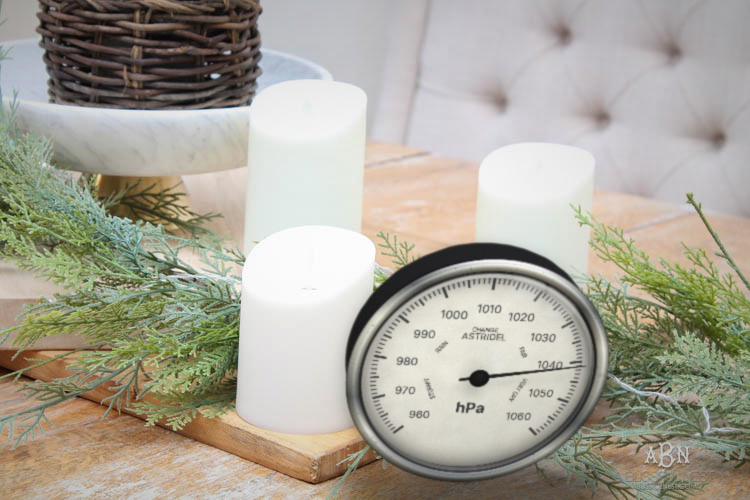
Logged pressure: 1040,hPa
